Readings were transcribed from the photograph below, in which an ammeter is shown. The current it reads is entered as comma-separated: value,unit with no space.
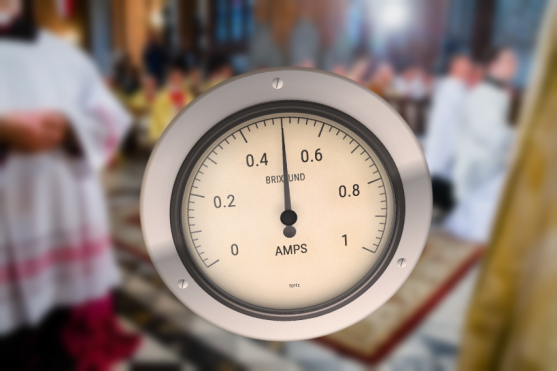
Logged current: 0.5,A
